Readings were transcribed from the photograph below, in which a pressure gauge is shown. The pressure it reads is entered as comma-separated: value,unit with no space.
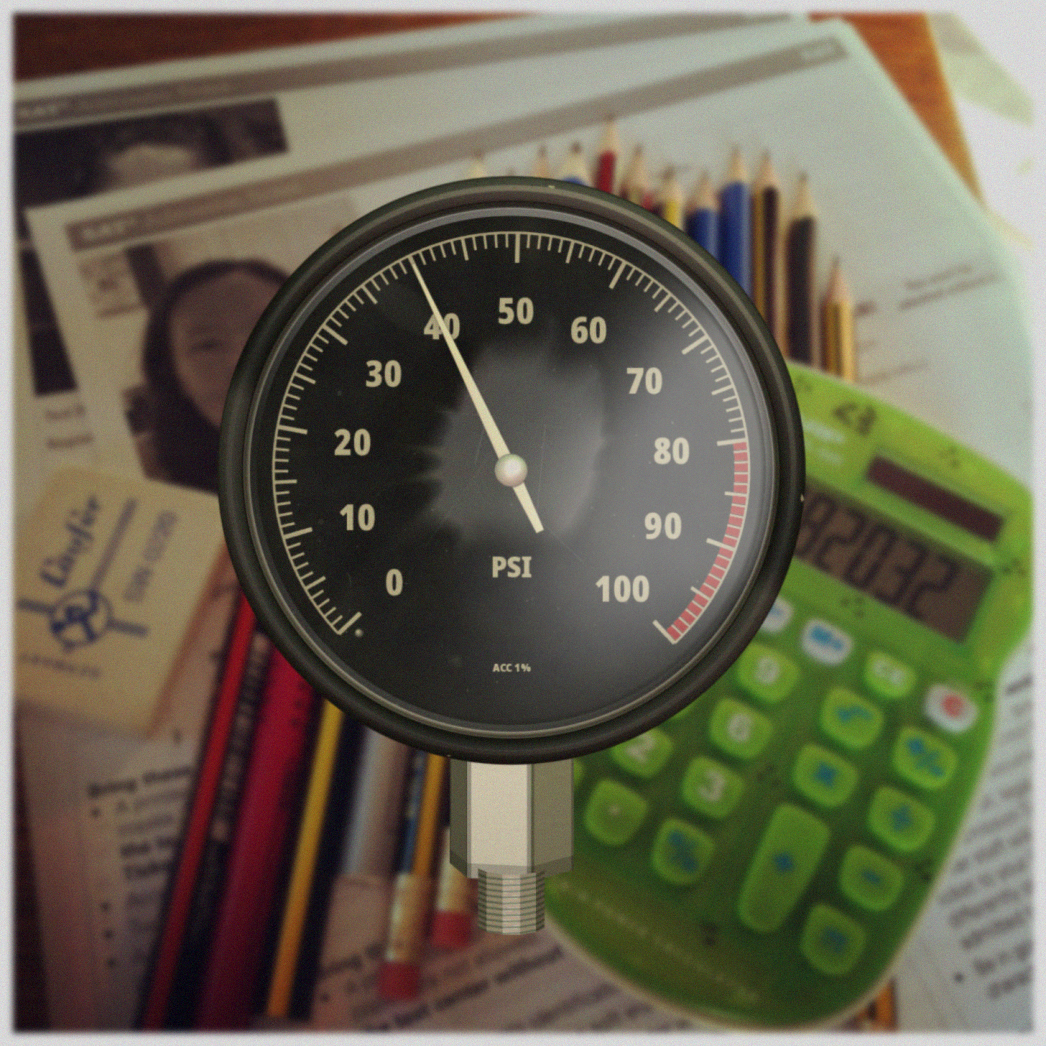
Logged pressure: 40,psi
